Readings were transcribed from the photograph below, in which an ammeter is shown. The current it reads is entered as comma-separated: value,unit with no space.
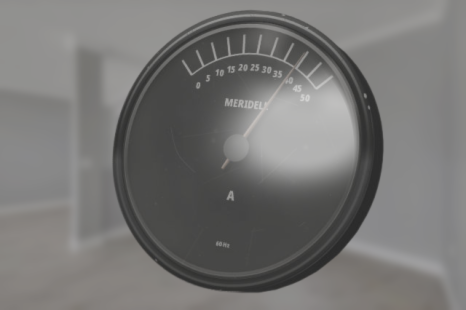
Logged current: 40,A
